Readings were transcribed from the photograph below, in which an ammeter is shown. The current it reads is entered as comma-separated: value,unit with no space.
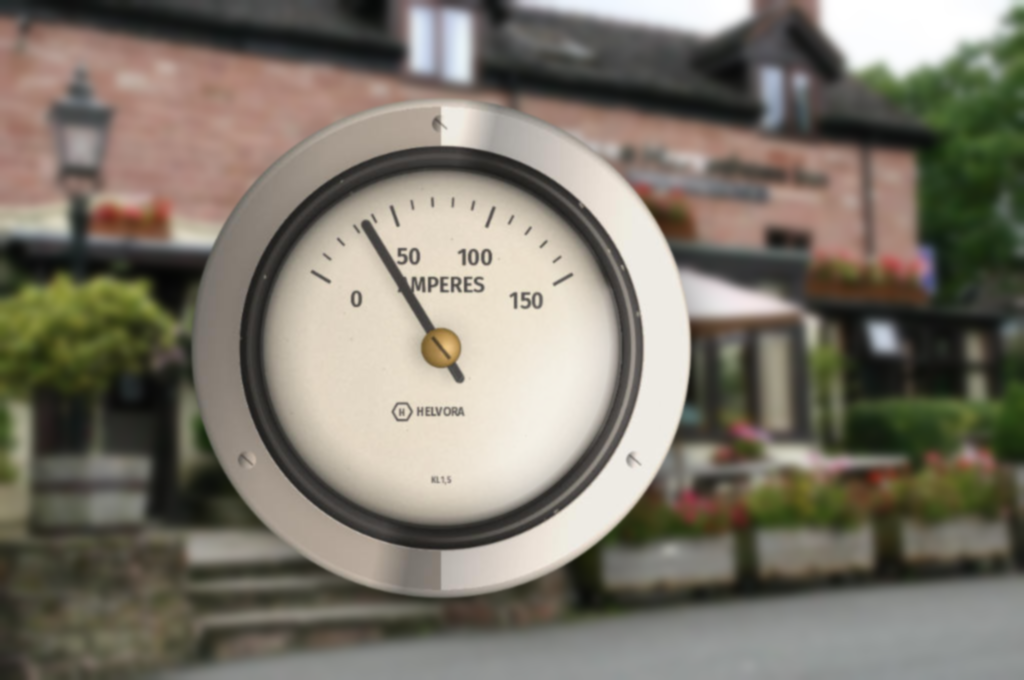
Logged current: 35,A
